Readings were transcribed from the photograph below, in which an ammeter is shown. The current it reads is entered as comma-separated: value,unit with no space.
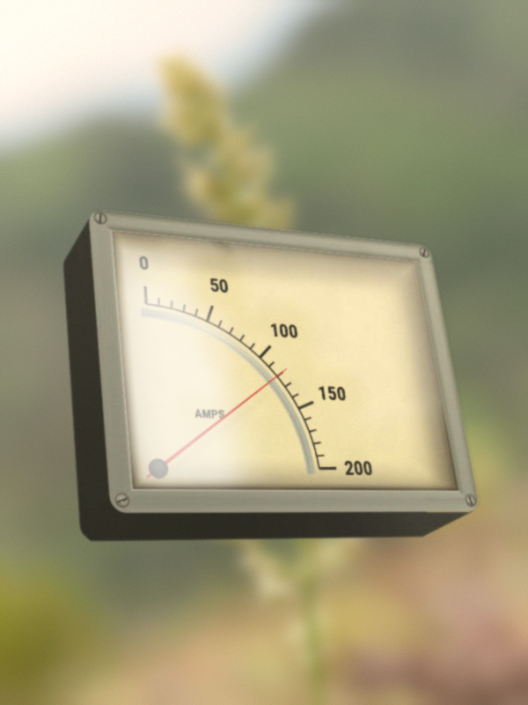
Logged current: 120,A
